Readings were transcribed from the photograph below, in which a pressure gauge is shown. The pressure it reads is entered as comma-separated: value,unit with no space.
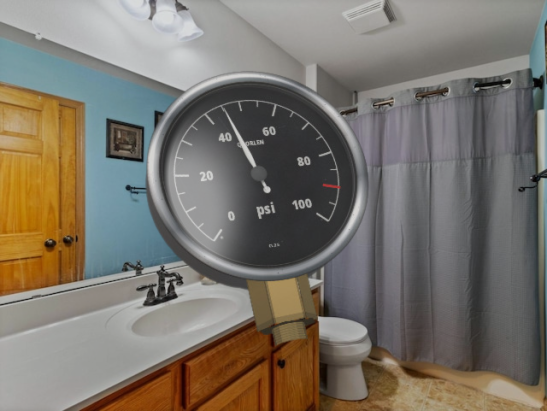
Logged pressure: 45,psi
